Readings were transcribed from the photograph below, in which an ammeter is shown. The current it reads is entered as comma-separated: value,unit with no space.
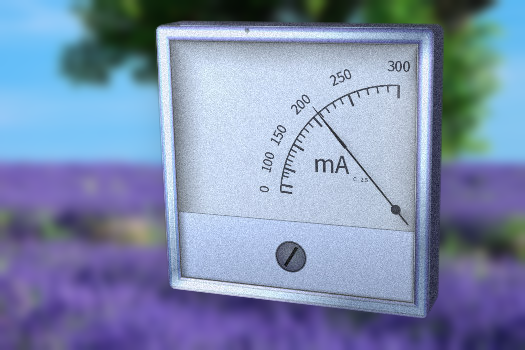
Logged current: 210,mA
